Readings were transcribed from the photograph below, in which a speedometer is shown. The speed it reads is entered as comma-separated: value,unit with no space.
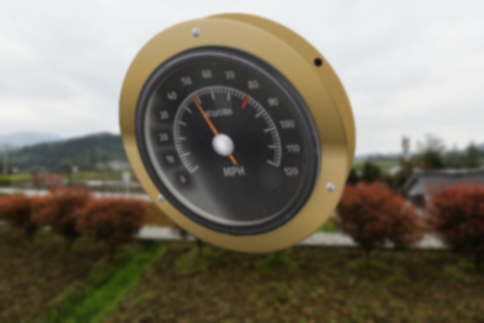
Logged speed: 50,mph
